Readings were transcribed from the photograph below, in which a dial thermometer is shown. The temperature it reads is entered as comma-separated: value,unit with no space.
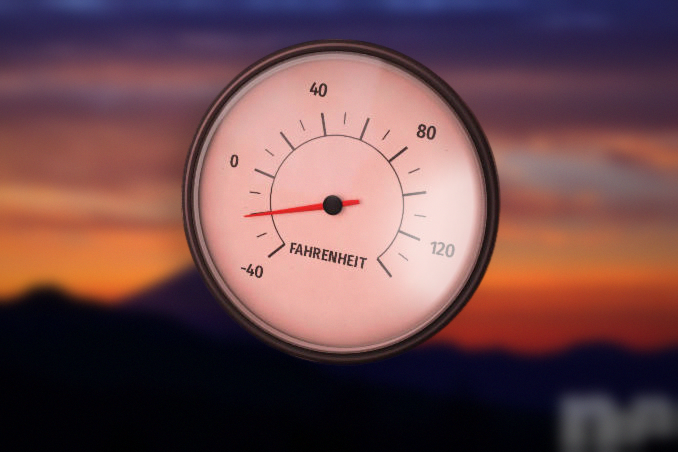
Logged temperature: -20,°F
